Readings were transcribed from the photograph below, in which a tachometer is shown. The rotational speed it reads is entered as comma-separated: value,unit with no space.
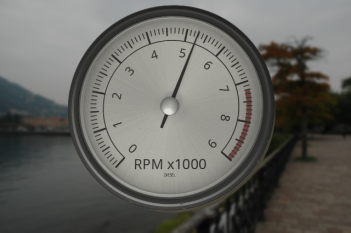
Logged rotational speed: 5300,rpm
